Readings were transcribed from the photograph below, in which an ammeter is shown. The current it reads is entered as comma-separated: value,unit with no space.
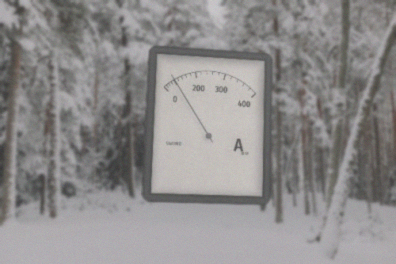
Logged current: 100,A
